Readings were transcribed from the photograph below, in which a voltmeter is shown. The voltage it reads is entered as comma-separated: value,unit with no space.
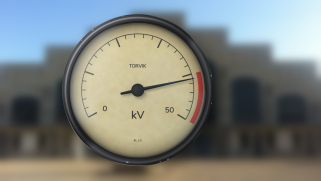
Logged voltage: 41,kV
